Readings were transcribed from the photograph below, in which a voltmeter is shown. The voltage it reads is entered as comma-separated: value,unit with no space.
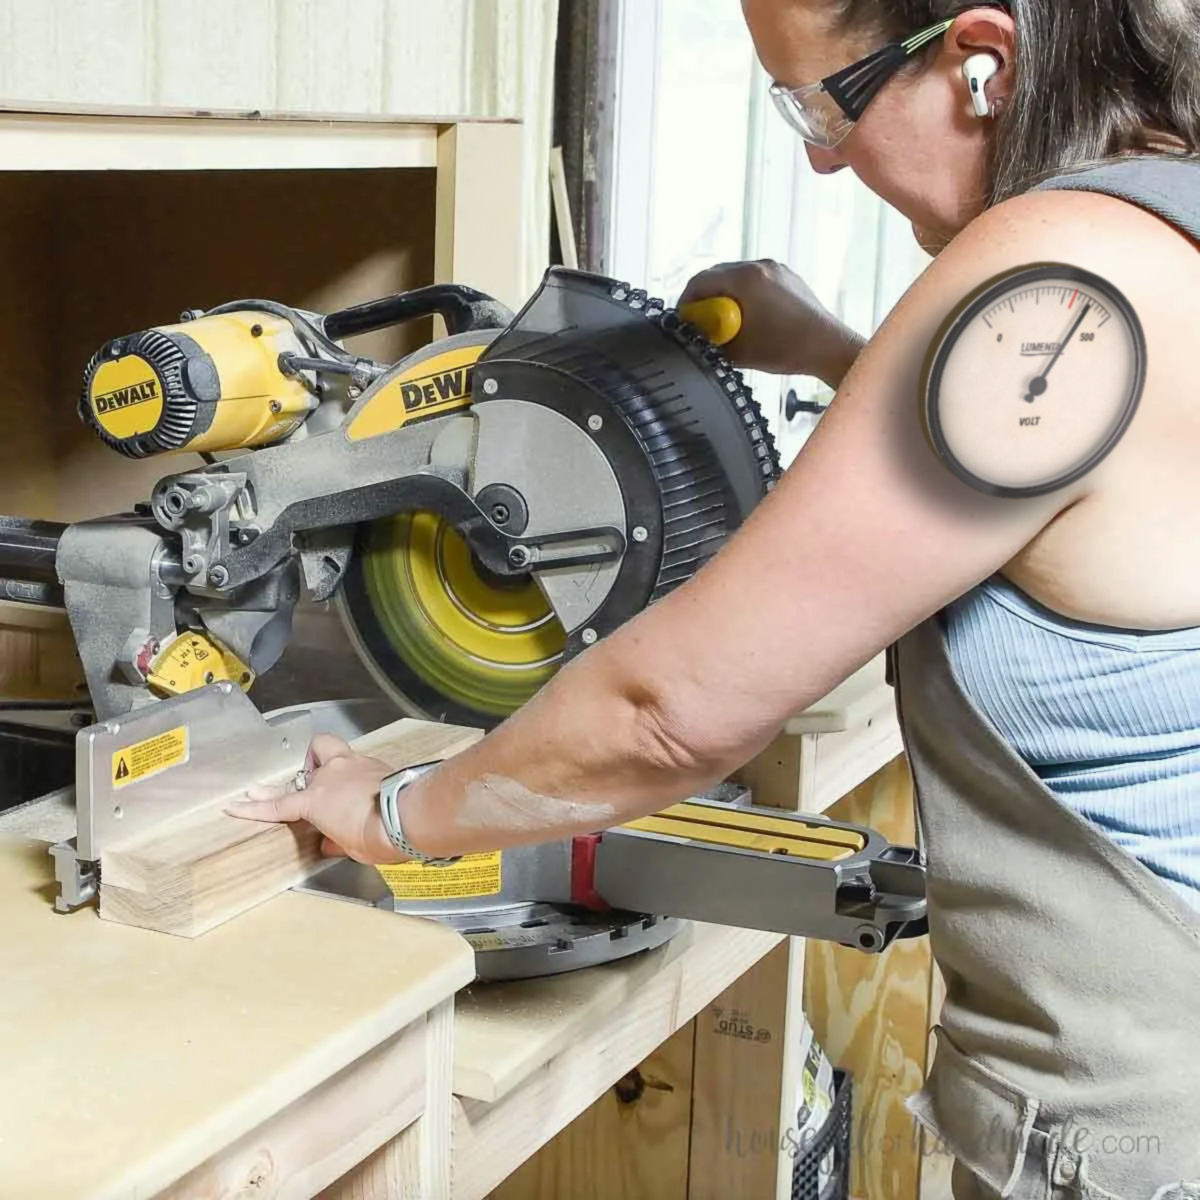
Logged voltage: 400,V
